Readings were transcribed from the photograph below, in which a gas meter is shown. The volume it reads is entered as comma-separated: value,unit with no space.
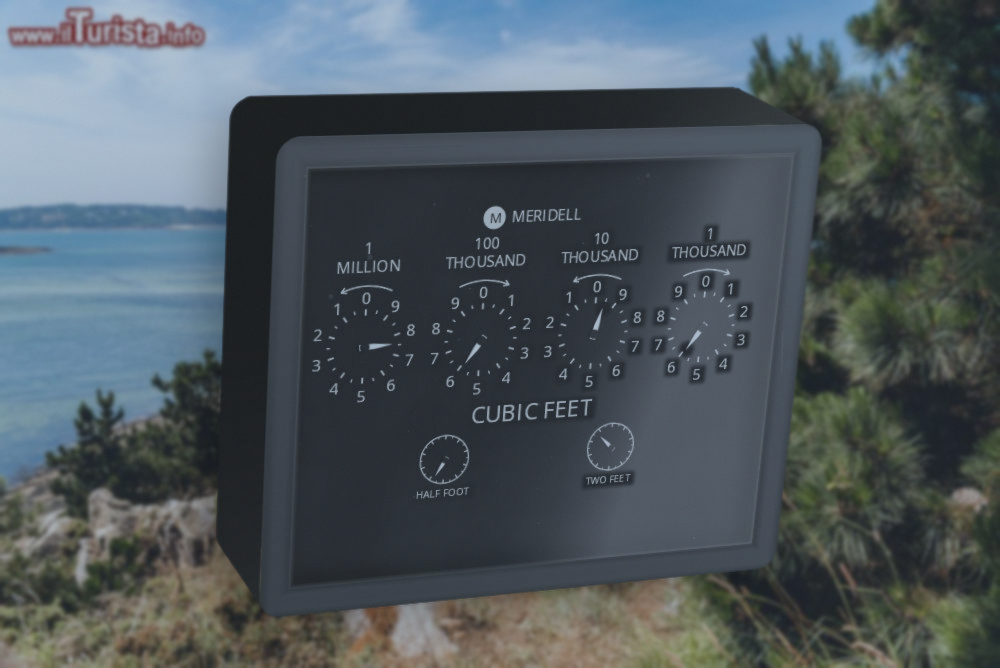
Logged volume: 759600,ft³
